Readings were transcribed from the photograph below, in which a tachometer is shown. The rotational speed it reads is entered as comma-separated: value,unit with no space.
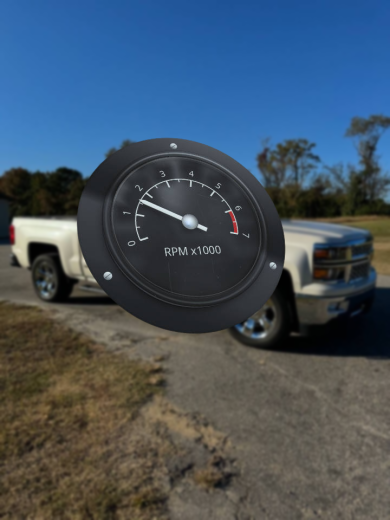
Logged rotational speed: 1500,rpm
